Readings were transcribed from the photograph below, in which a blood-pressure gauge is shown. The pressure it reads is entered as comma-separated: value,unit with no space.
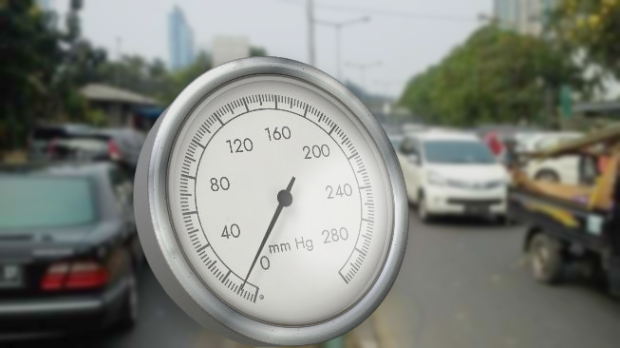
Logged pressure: 10,mmHg
